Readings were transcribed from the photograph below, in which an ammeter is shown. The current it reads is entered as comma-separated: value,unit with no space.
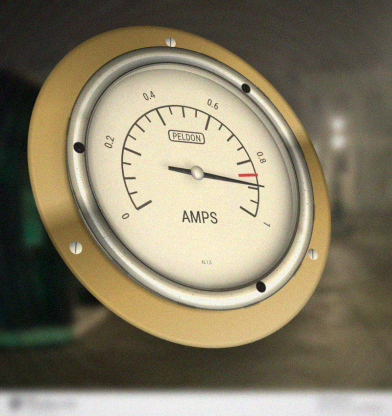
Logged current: 0.9,A
